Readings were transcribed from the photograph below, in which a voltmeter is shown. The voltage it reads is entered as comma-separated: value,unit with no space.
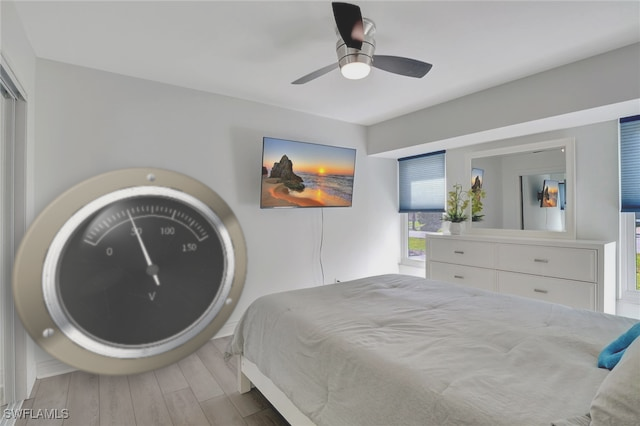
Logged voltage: 50,V
